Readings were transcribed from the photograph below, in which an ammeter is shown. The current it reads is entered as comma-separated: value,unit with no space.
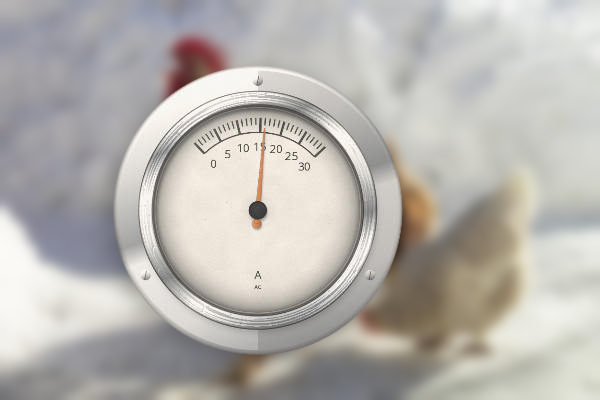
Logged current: 16,A
